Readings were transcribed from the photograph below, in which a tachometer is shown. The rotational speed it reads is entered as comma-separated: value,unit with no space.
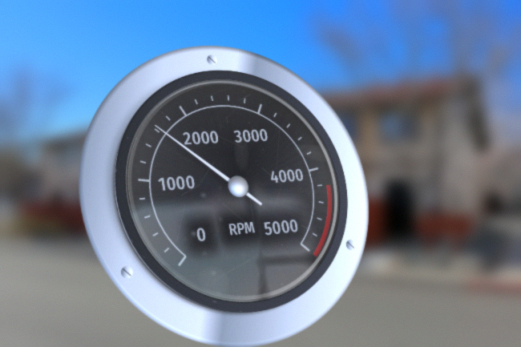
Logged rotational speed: 1600,rpm
